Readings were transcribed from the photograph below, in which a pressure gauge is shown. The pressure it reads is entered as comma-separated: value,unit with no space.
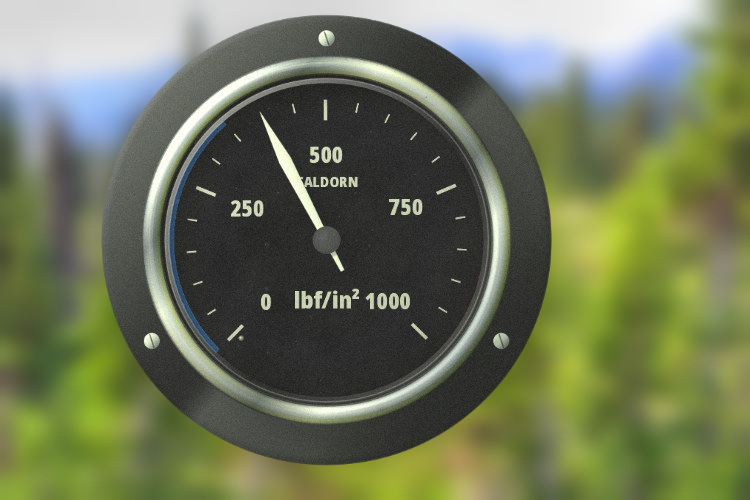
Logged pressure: 400,psi
